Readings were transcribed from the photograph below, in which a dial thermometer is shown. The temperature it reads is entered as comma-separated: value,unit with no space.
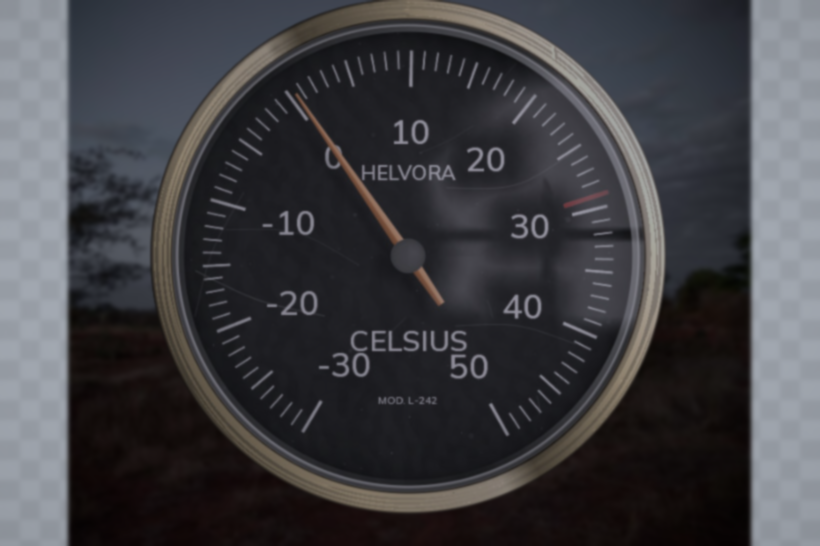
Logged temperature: 0.5,°C
